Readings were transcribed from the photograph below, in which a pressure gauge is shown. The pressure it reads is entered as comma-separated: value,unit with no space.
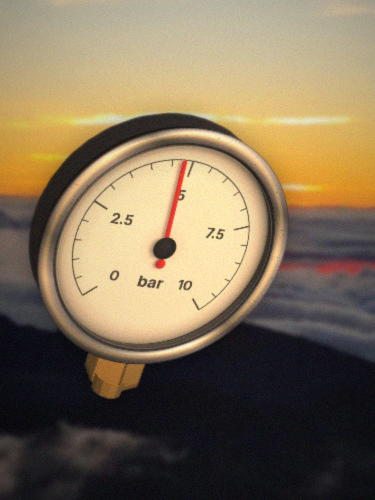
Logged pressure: 4.75,bar
